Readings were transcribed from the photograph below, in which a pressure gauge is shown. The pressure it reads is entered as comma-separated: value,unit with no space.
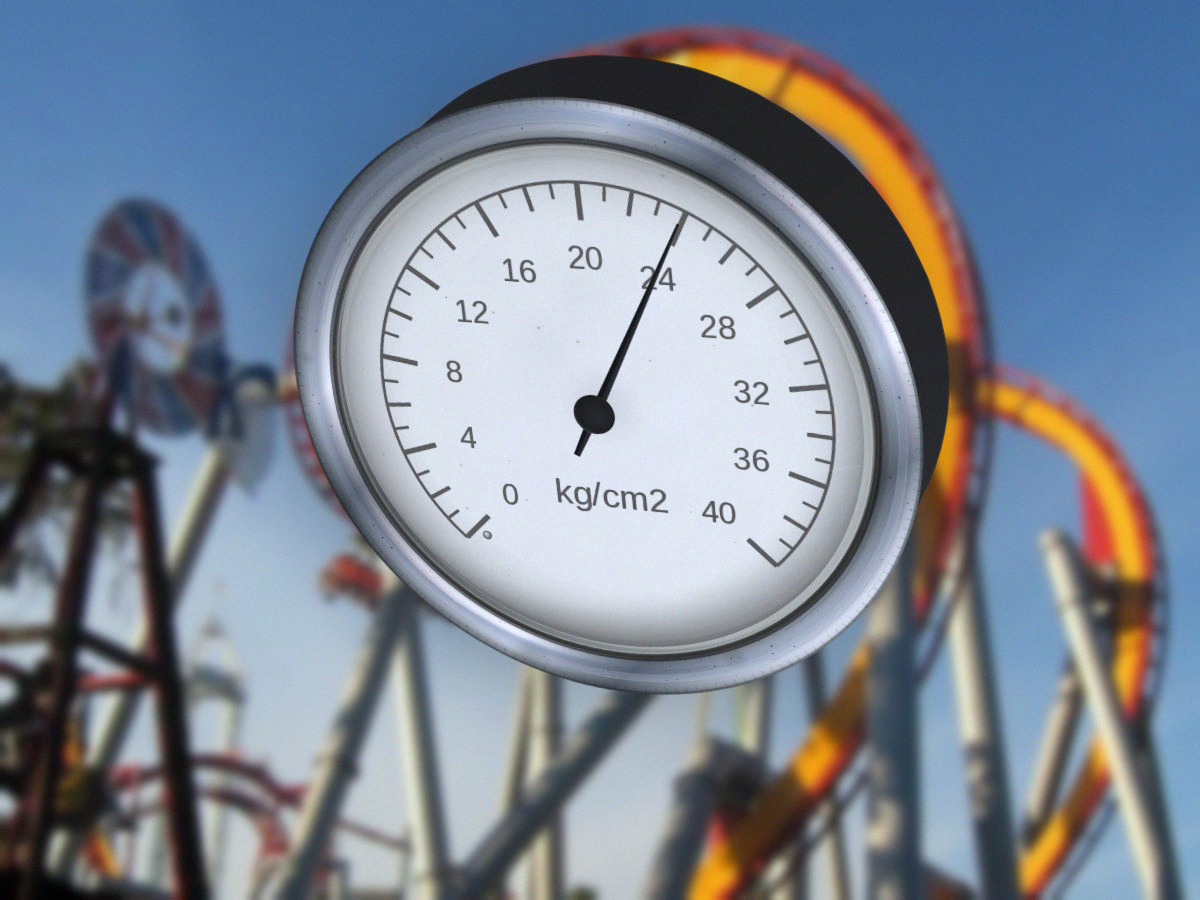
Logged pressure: 24,kg/cm²
